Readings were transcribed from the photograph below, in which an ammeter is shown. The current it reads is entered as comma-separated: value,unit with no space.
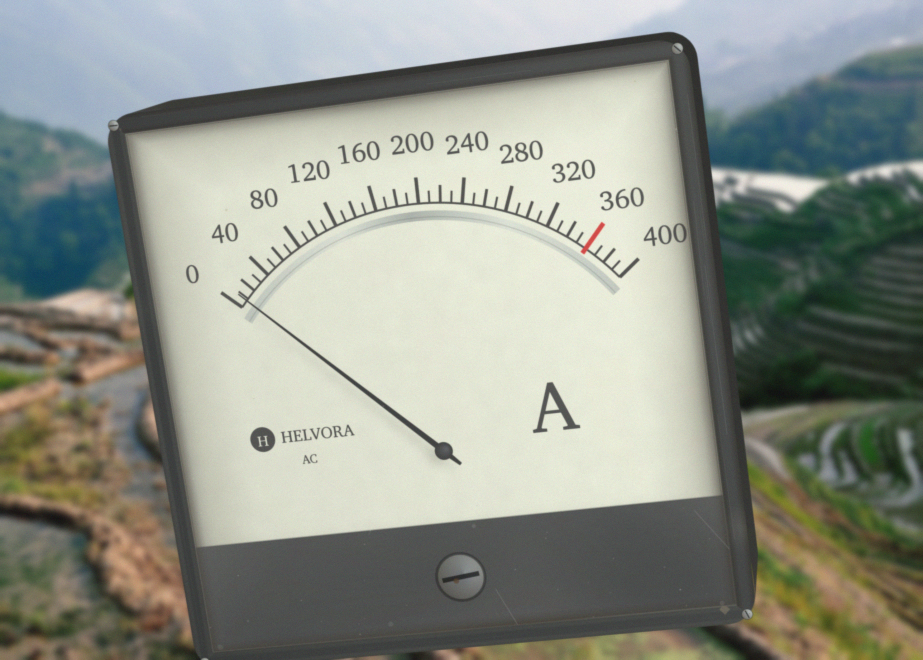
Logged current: 10,A
